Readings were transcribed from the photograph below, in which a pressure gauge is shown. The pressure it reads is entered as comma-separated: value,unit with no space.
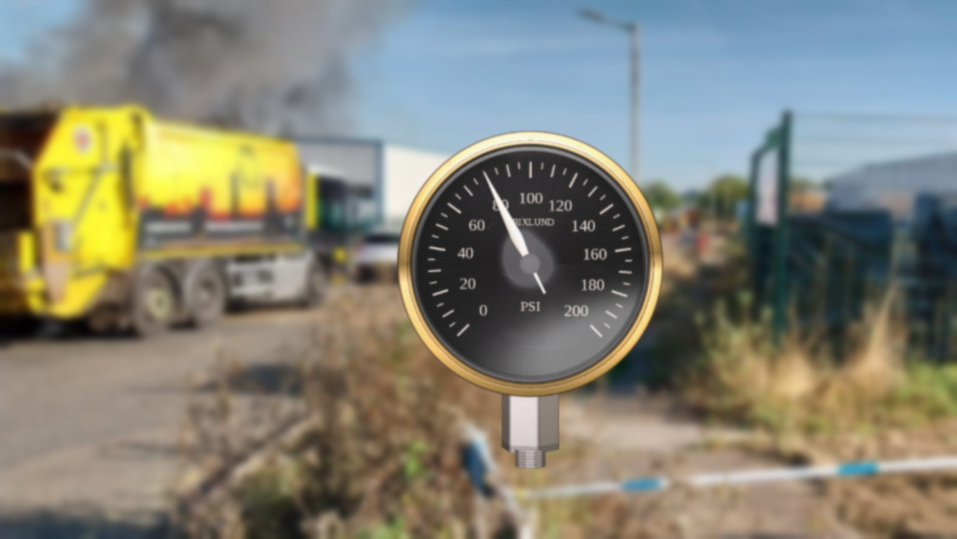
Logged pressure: 80,psi
